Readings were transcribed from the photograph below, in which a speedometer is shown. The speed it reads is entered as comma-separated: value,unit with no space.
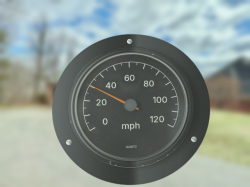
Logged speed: 30,mph
